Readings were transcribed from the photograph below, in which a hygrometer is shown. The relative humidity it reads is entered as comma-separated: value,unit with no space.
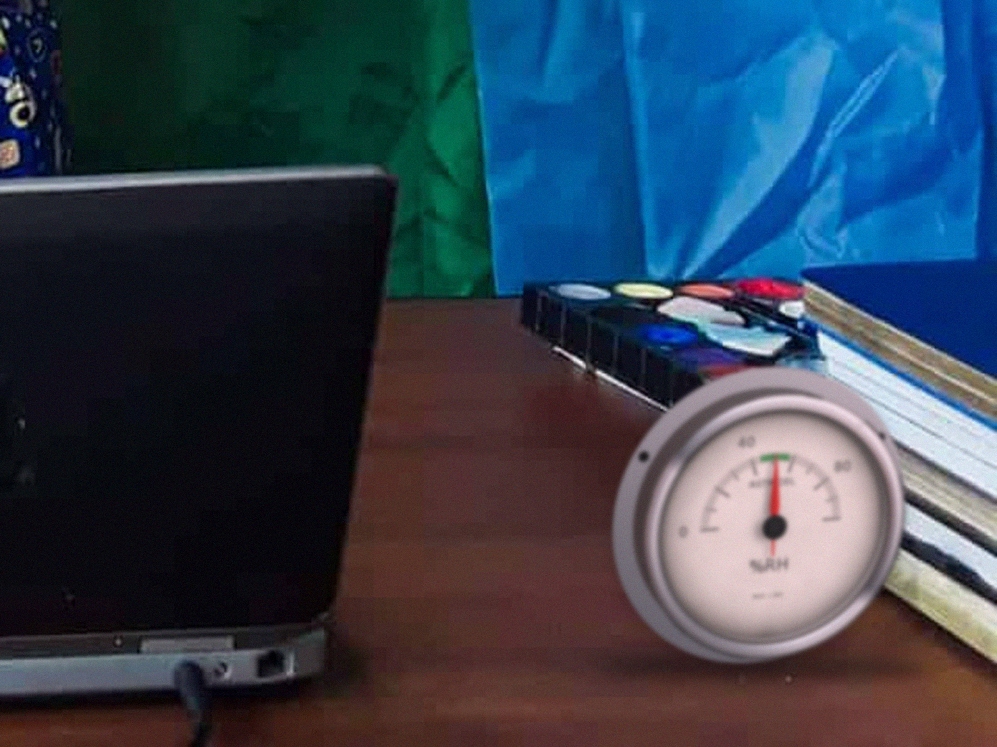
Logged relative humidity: 50,%
